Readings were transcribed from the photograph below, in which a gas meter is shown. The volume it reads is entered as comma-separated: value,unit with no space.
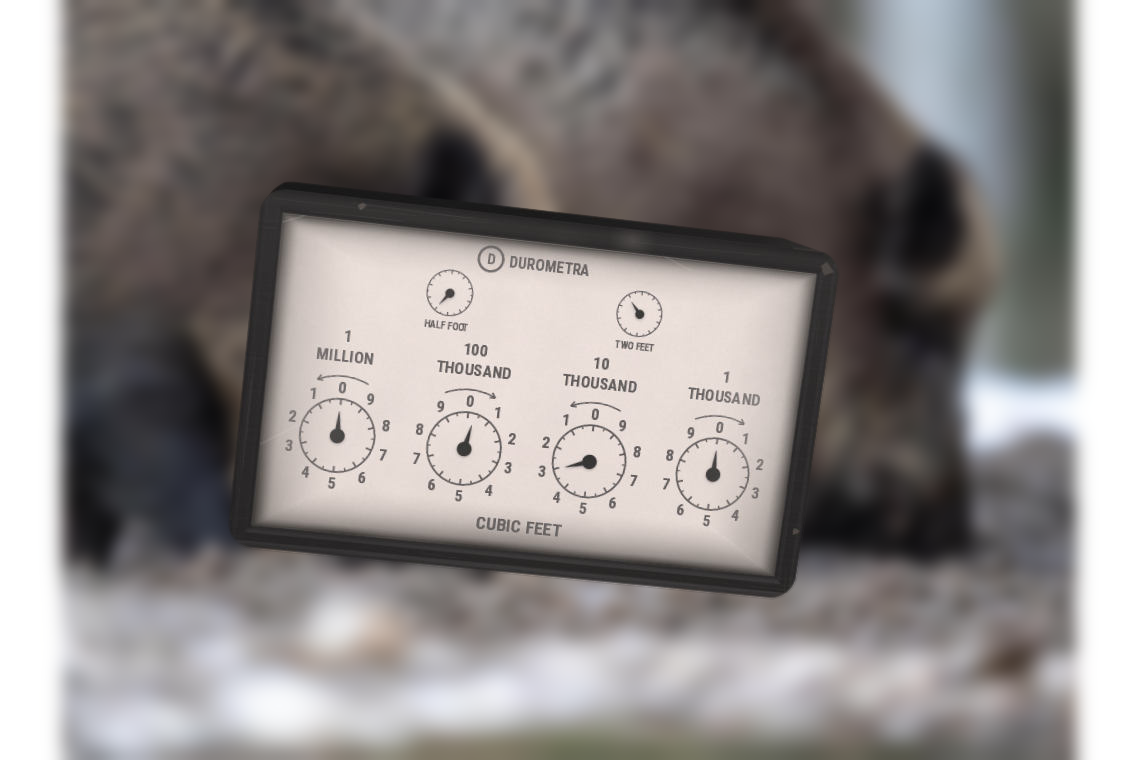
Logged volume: 3000,ft³
